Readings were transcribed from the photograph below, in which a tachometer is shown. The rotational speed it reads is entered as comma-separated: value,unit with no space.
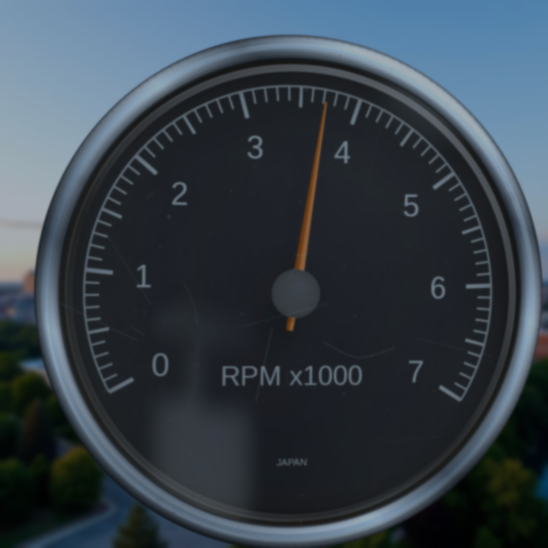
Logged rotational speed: 3700,rpm
